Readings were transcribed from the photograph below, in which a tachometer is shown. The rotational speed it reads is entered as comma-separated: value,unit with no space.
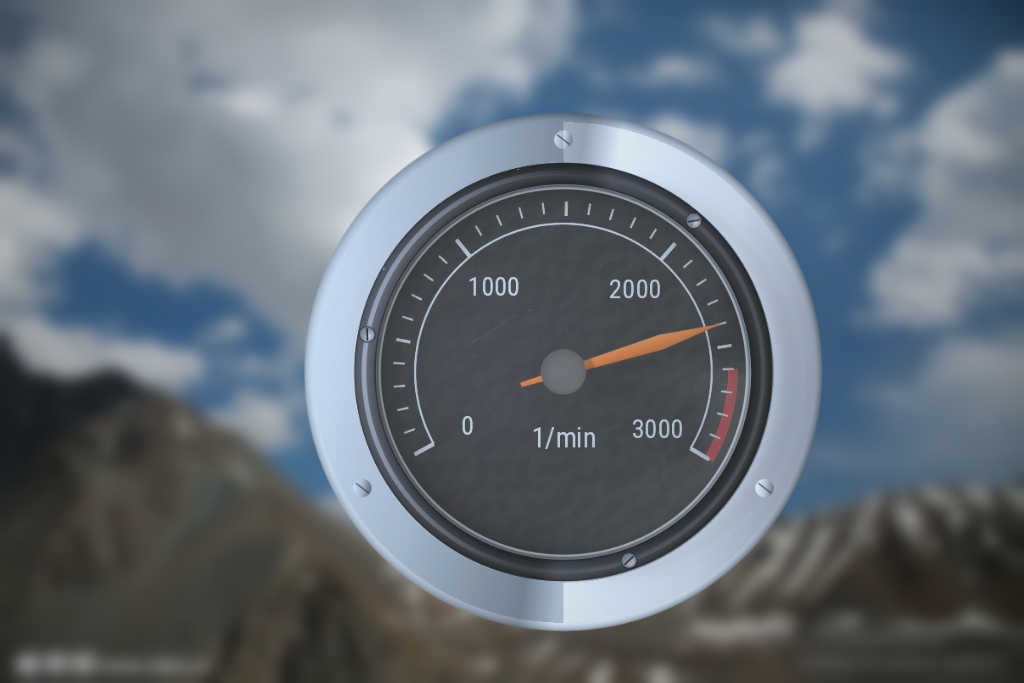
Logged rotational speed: 2400,rpm
